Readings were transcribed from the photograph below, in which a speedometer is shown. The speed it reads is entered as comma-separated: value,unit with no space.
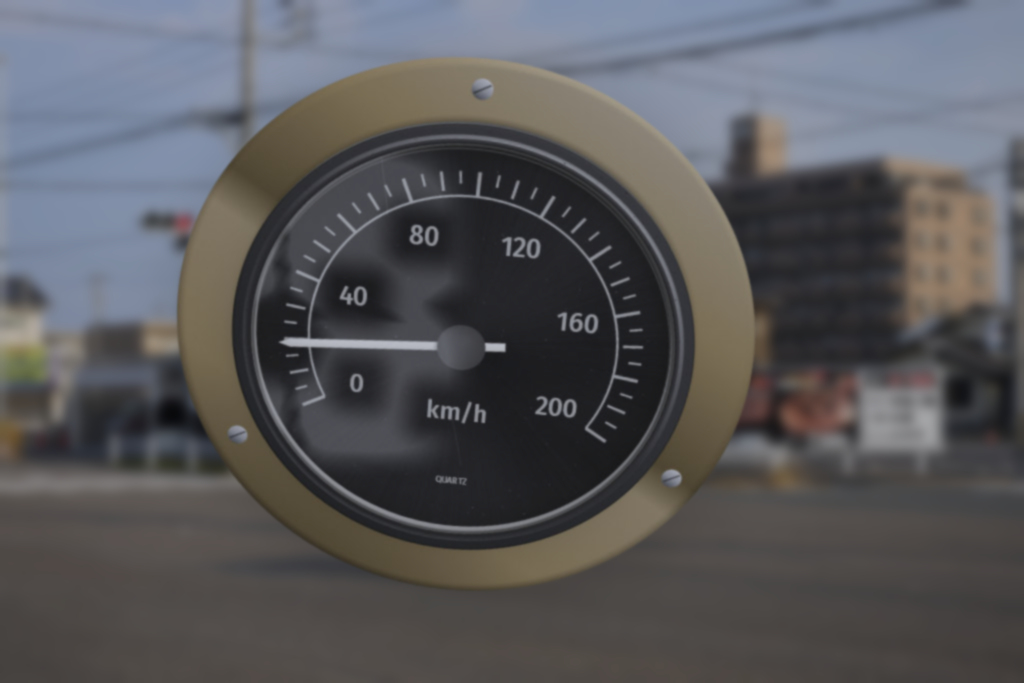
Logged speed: 20,km/h
